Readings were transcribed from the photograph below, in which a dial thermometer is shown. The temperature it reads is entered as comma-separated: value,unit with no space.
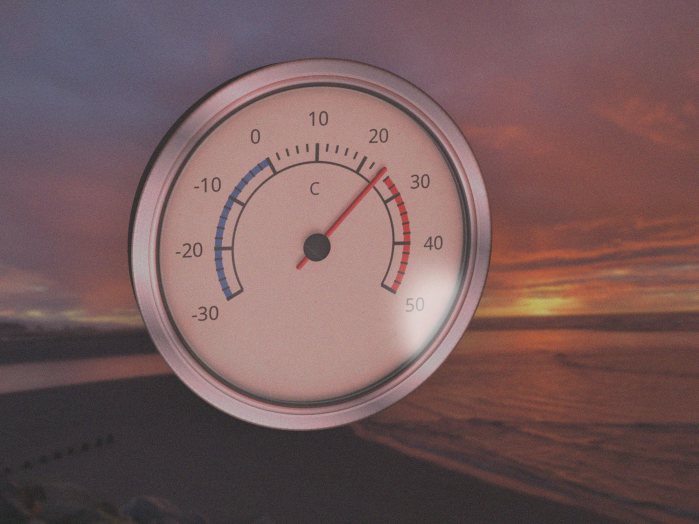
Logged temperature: 24,°C
